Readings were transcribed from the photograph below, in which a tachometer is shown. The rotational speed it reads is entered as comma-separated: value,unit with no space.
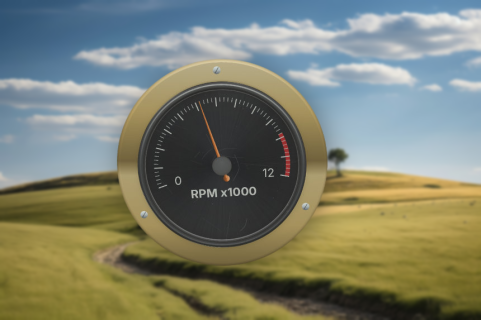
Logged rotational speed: 5200,rpm
